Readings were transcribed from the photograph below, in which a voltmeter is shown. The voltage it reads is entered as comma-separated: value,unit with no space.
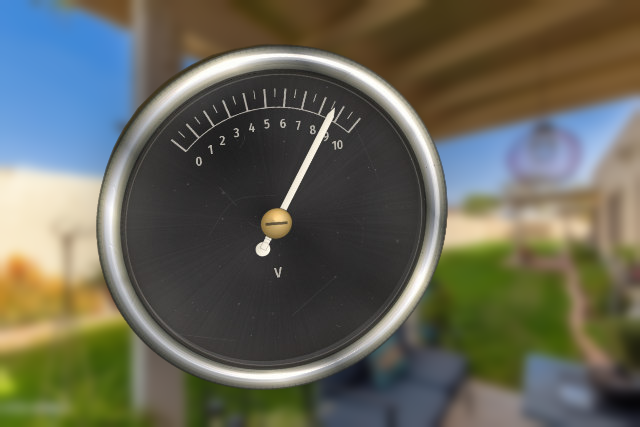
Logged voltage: 8.5,V
